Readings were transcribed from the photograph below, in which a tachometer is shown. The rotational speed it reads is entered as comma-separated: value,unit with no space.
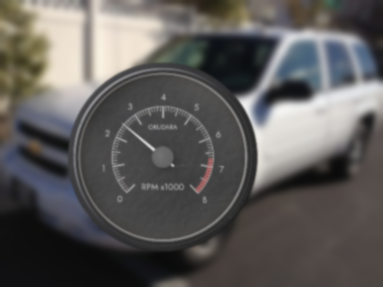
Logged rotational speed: 2500,rpm
